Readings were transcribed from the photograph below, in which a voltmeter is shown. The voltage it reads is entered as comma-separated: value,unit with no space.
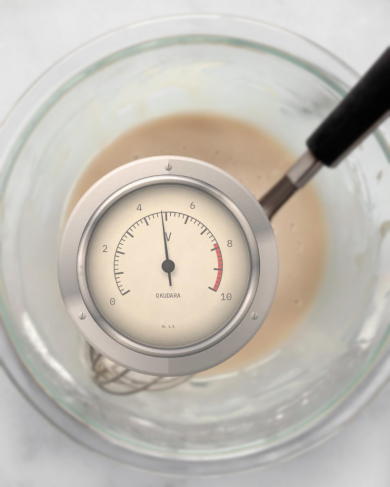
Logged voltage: 4.8,V
